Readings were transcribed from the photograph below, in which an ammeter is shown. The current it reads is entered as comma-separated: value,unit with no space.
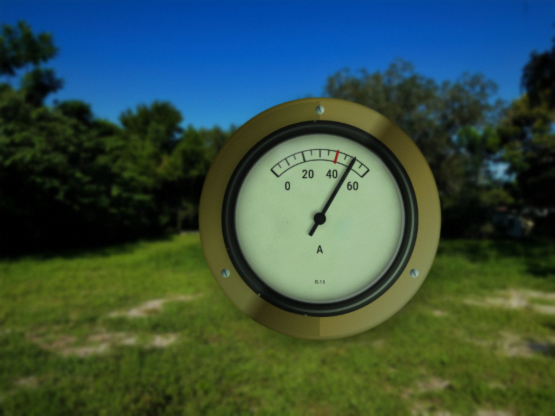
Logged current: 50,A
